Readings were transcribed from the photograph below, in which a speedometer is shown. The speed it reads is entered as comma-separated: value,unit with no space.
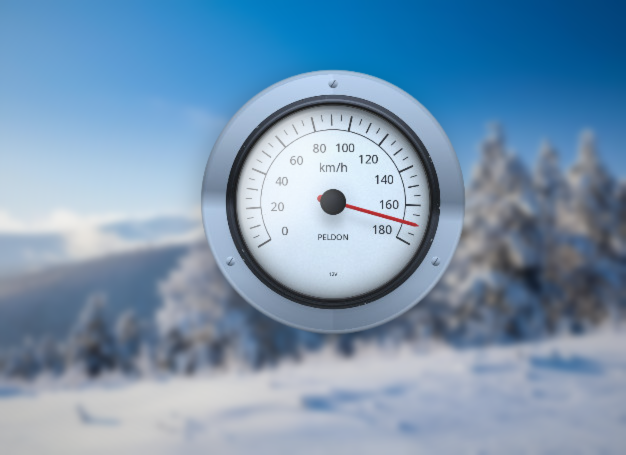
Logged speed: 170,km/h
